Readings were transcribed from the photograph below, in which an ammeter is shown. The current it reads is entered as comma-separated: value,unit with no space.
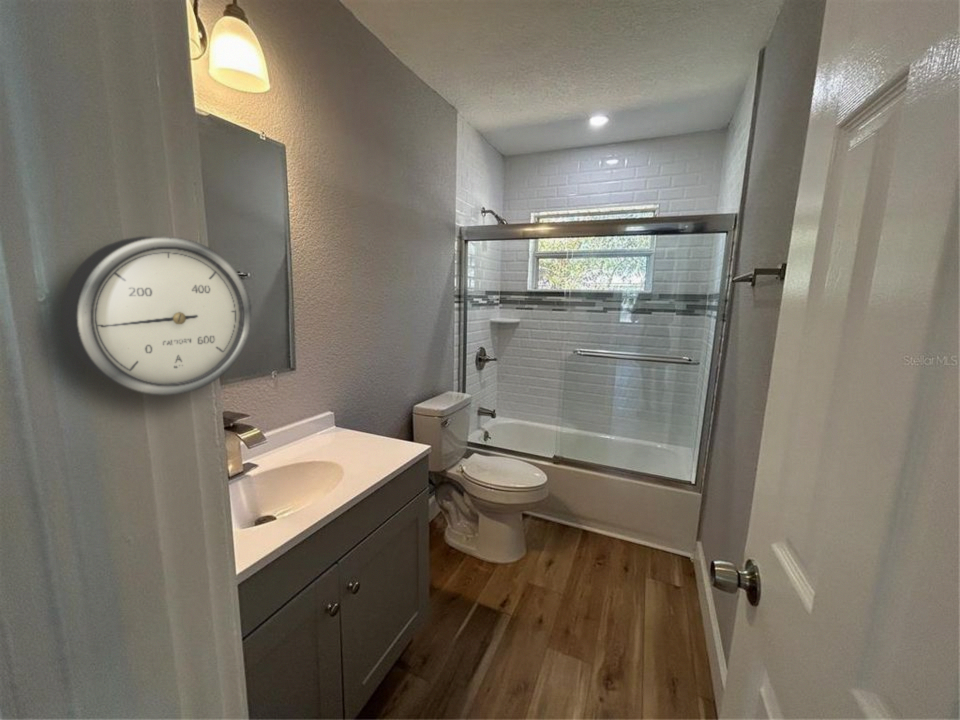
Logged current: 100,A
